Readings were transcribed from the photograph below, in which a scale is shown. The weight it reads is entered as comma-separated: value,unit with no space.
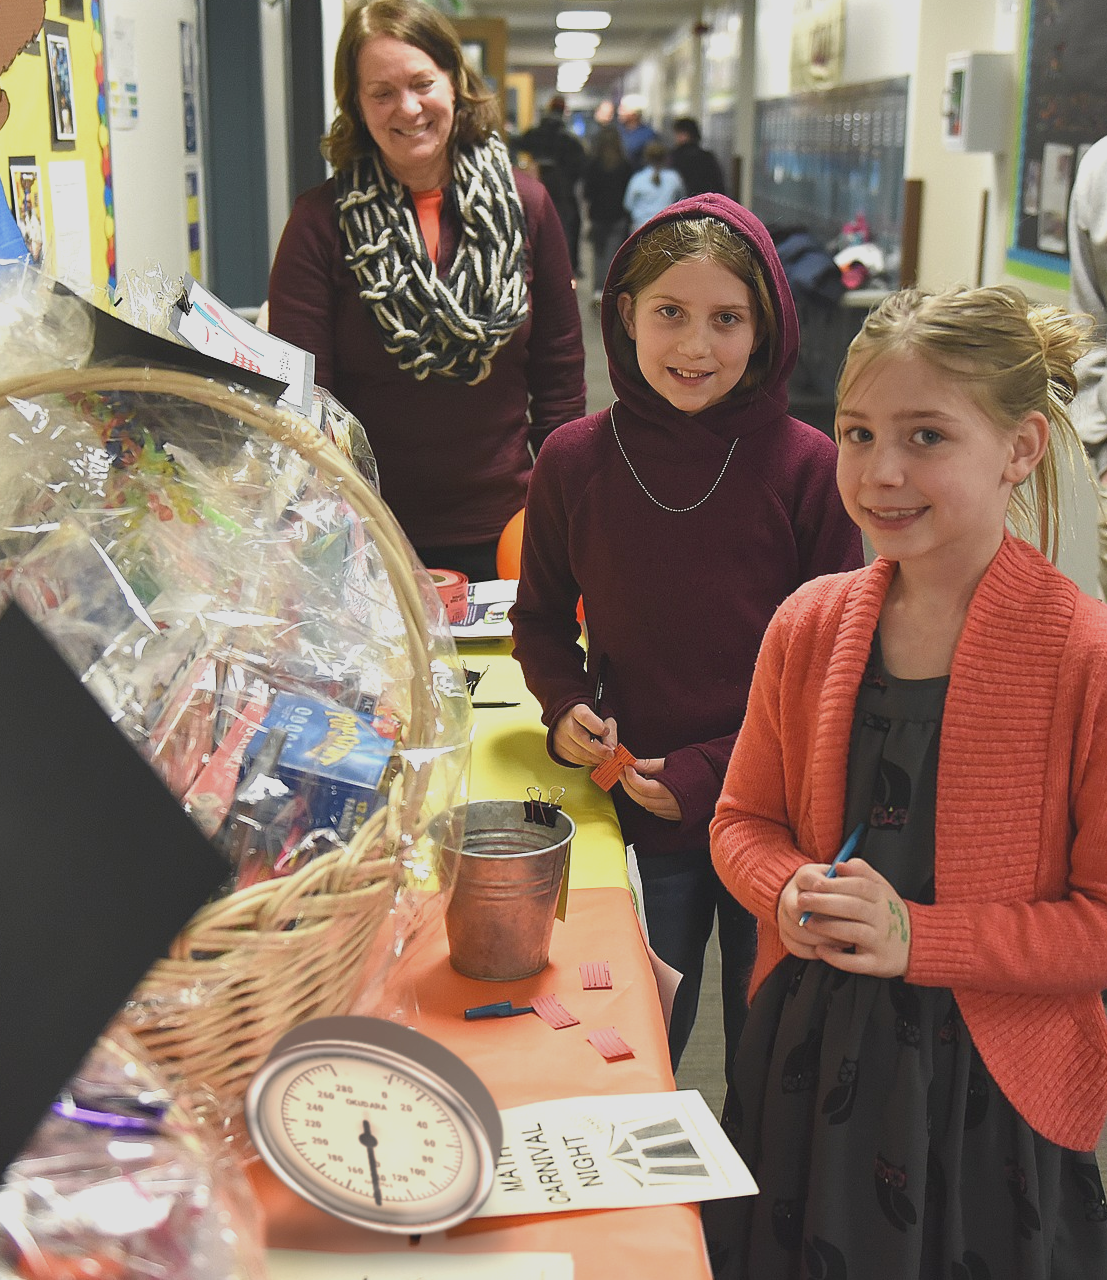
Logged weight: 140,lb
